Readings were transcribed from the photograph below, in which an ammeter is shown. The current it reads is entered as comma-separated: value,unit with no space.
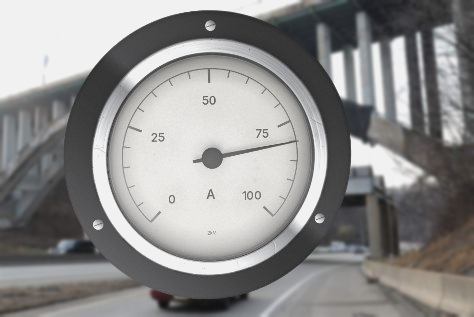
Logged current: 80,A
